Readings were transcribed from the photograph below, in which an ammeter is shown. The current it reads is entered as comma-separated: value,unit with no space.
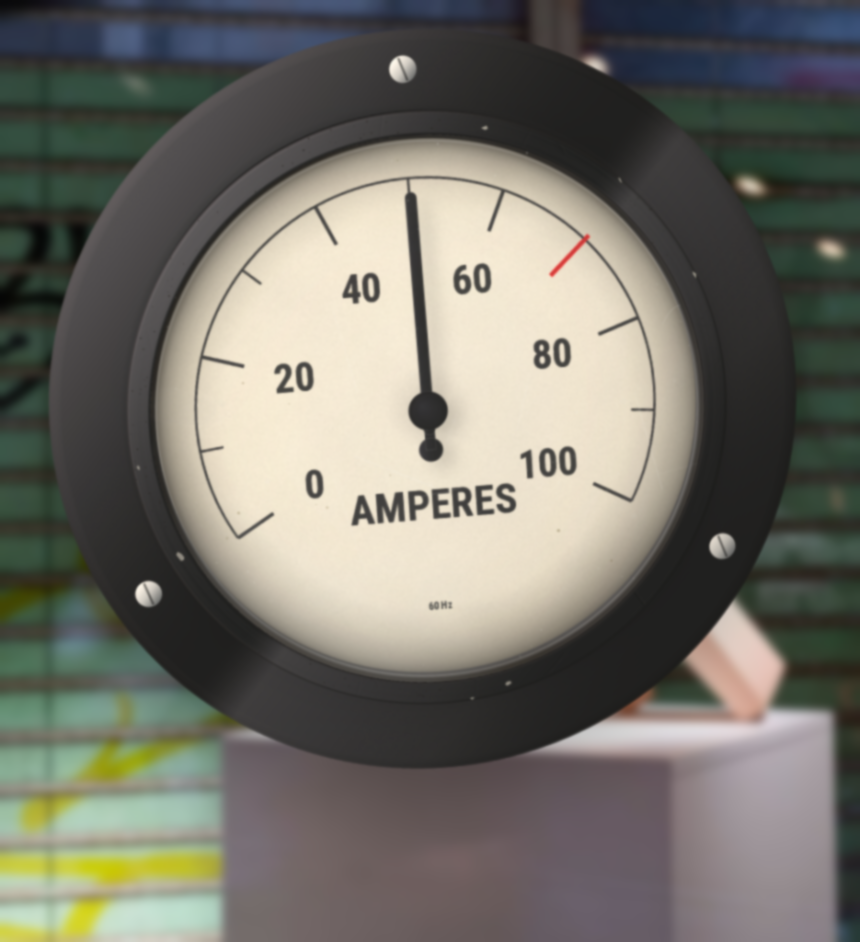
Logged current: 50,A
